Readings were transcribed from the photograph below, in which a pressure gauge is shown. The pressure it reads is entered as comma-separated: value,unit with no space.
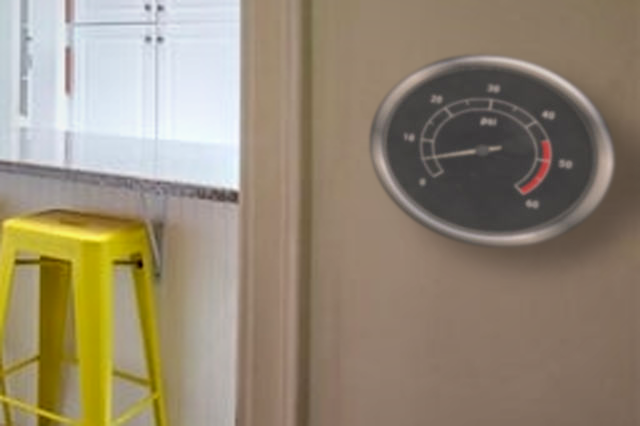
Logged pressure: 5,psi
